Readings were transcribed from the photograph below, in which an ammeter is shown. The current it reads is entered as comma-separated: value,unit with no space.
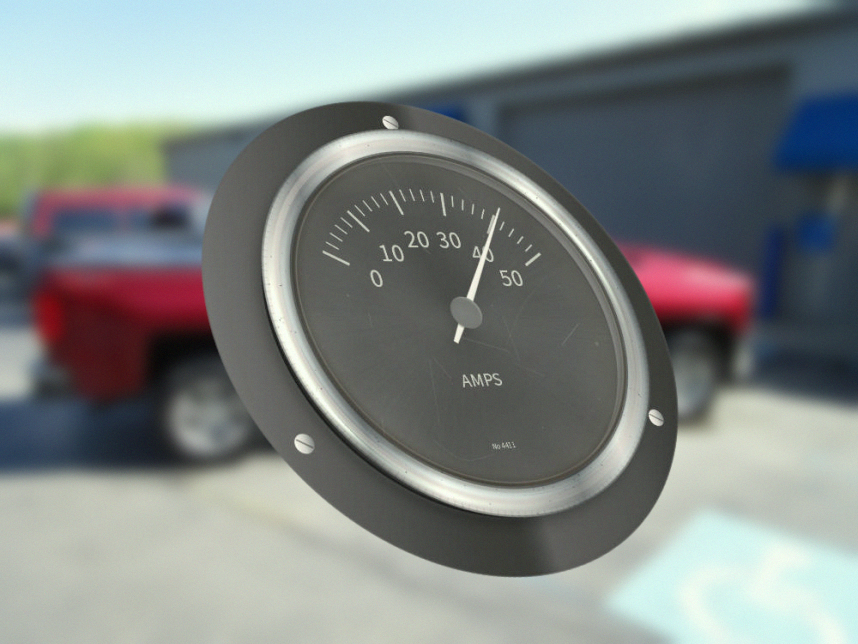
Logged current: 40,A
